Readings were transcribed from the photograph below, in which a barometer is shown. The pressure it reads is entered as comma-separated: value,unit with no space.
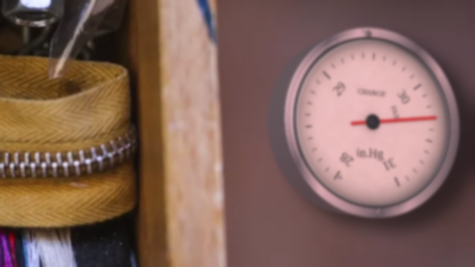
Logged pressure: 30.3,inHg
